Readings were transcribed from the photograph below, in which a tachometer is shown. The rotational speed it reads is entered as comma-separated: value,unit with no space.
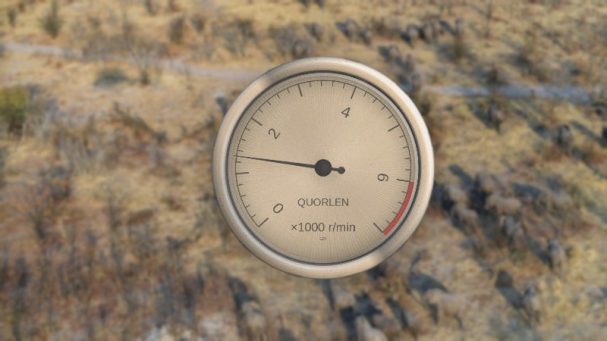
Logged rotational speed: 1300,rpm
